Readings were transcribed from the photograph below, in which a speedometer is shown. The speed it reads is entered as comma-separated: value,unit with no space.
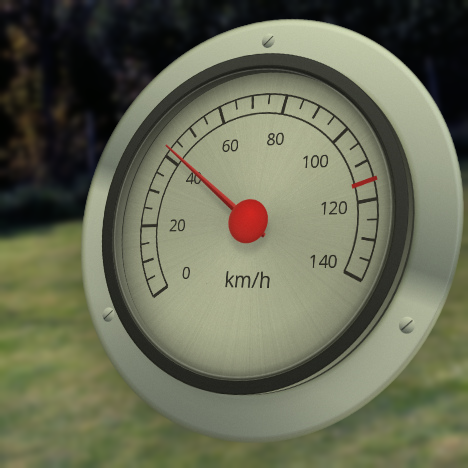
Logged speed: 42.5,km/h
